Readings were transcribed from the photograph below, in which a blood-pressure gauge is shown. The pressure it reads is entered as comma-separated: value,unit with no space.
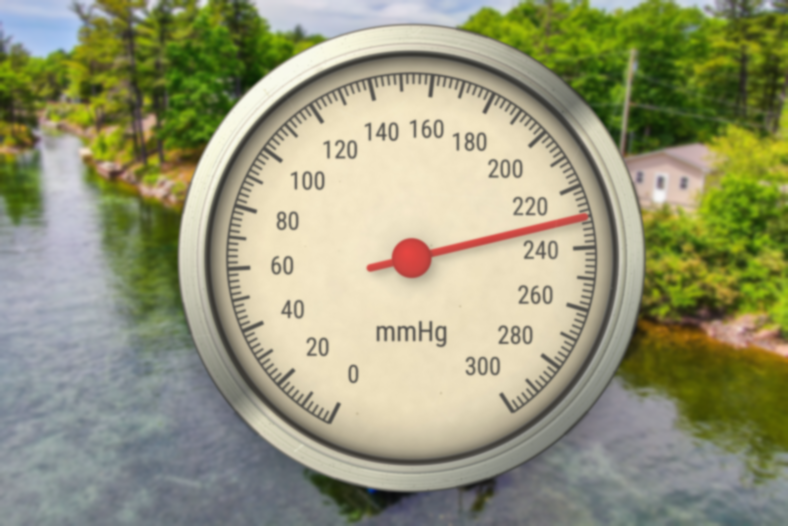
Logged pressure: 230,mmHg
